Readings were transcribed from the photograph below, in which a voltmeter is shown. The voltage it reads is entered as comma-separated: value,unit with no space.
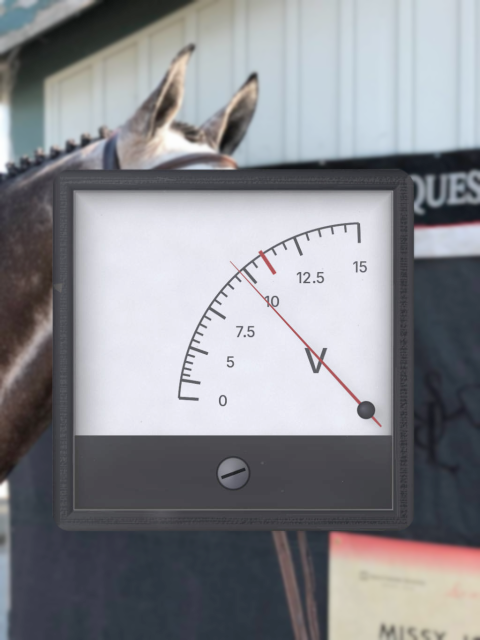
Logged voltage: 9.75,V
